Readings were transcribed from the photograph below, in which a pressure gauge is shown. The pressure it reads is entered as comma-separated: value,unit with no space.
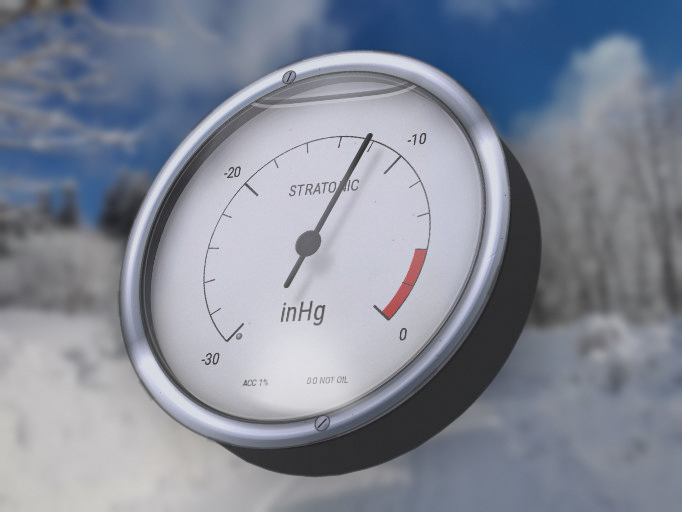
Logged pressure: -12,inHg
